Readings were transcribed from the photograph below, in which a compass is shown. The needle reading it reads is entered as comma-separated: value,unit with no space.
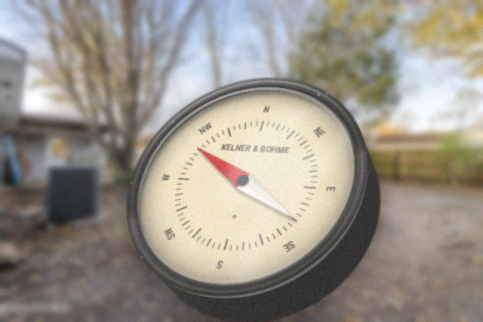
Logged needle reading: 300,°
